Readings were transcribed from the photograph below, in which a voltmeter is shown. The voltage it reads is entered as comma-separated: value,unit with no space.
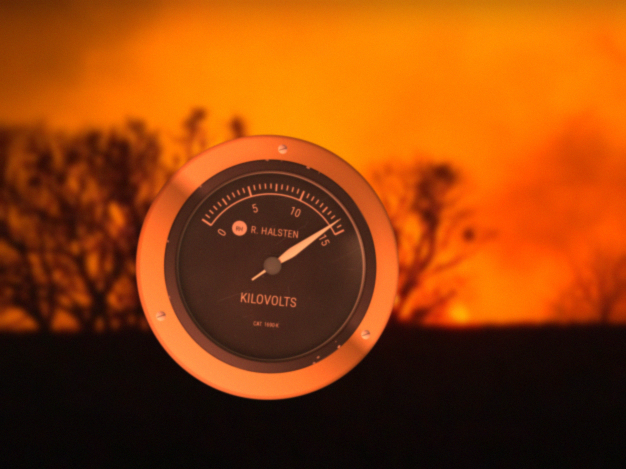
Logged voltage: 14,kV
